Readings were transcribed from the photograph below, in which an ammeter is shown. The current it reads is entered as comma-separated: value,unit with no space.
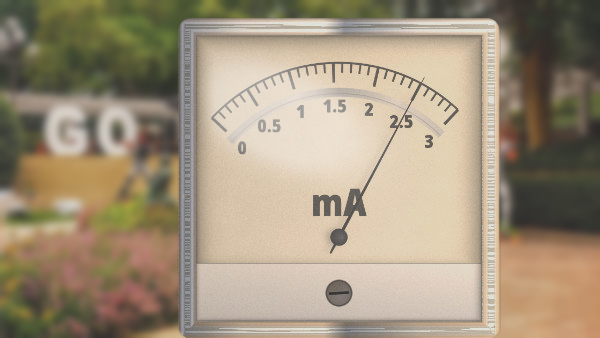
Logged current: 2.5,mA
